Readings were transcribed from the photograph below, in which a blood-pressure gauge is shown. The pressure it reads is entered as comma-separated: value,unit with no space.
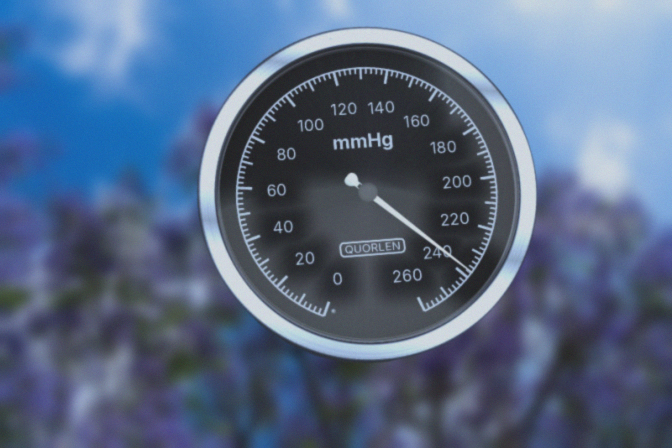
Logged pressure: 238,mmHg
